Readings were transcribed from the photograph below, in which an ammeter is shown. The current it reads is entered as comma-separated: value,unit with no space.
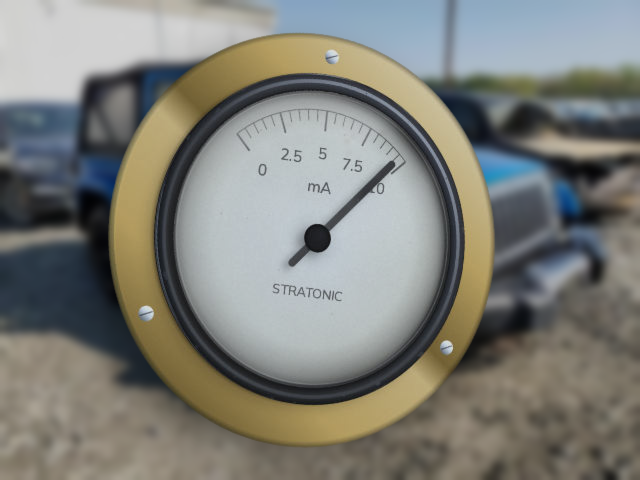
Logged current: 9.5,mA
